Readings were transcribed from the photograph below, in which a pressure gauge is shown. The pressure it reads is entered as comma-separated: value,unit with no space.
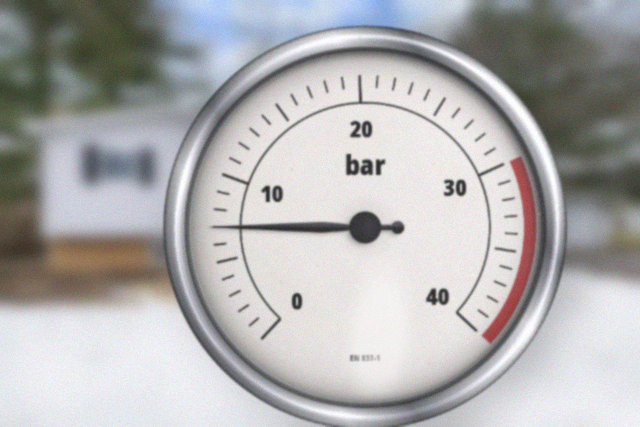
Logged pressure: 7,bar
